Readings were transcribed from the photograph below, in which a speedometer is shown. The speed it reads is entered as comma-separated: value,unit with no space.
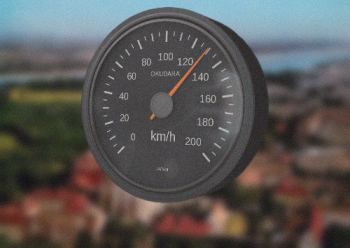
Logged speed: 130,km/h
